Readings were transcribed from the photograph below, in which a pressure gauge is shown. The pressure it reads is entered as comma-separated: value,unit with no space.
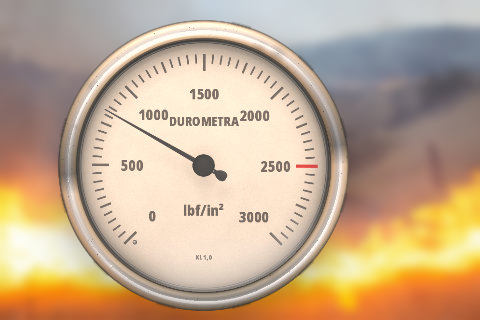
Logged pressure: 825,psi
